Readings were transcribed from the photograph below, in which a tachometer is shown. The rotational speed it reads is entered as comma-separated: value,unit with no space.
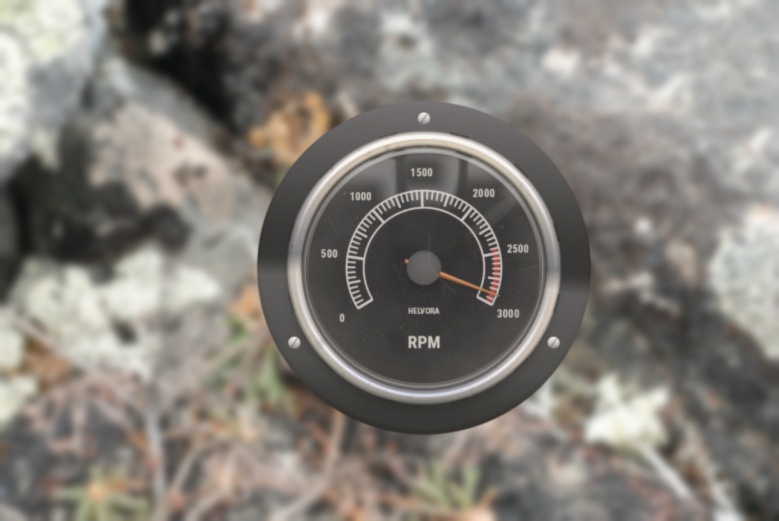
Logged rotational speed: 2900,rpm
